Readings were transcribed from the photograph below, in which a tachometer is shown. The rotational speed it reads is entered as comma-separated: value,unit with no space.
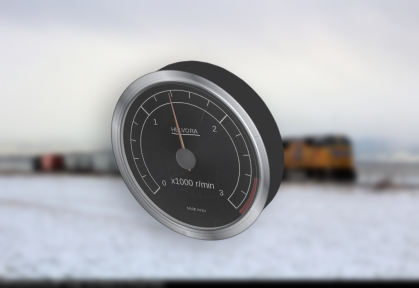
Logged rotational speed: 1400,rpm
